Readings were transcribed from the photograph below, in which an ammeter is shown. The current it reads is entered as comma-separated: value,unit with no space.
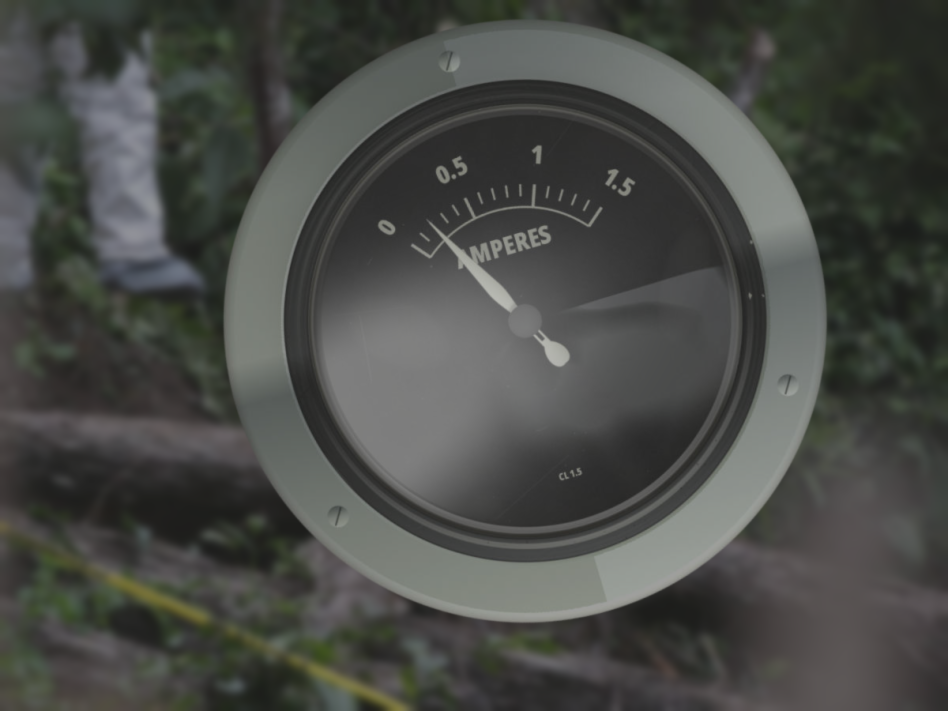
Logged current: 0.2,A
